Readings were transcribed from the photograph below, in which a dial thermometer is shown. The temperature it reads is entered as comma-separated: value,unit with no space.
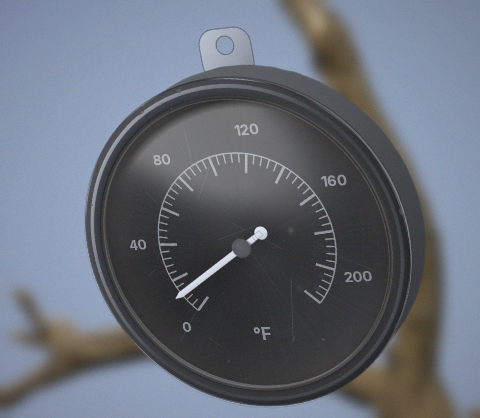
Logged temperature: 12,°F
